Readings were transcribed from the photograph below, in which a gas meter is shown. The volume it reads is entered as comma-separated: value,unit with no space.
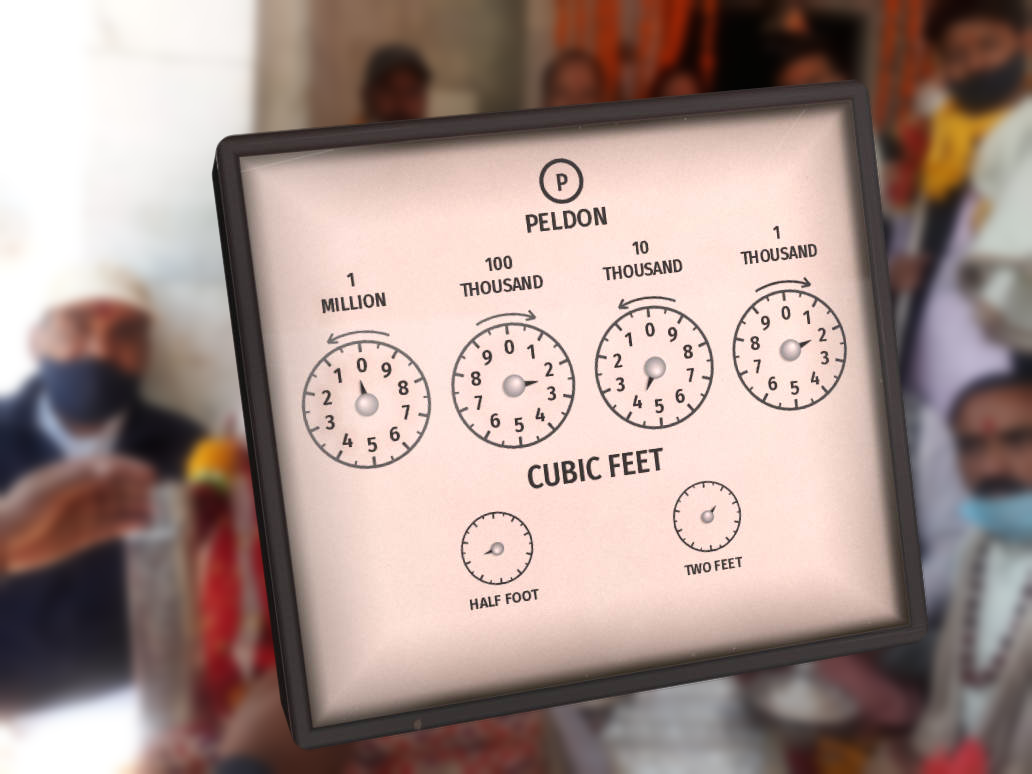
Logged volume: 24200,ft³
